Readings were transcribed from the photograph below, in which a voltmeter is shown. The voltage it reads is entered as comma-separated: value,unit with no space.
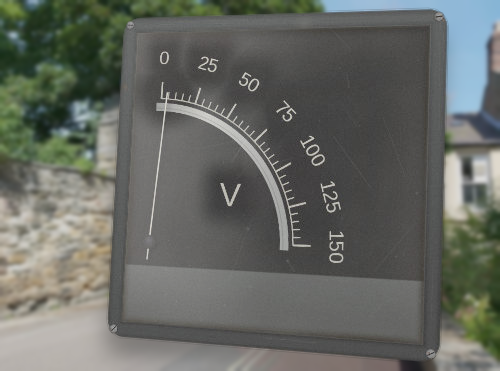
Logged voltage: 5,V
